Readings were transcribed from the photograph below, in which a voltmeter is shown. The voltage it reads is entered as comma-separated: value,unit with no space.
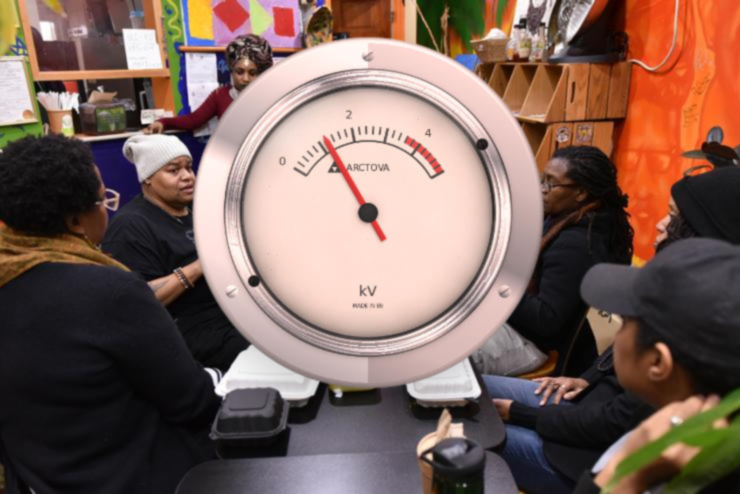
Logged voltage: 1.2,kV
